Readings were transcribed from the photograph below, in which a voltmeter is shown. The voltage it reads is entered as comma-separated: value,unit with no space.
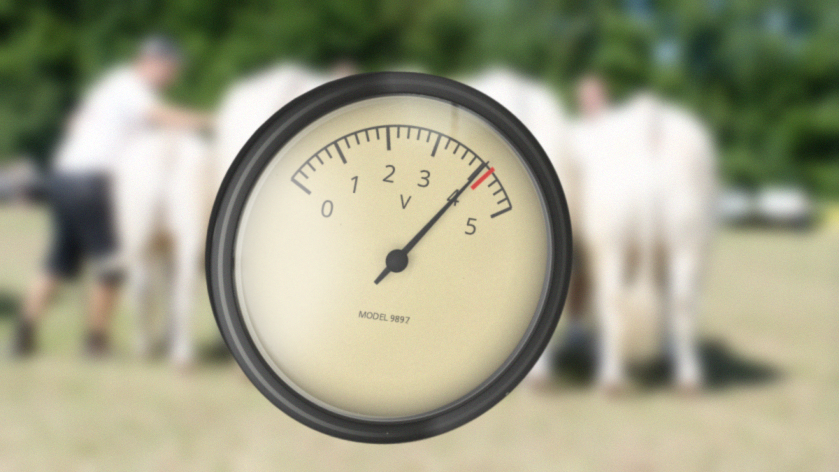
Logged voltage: 4,V
